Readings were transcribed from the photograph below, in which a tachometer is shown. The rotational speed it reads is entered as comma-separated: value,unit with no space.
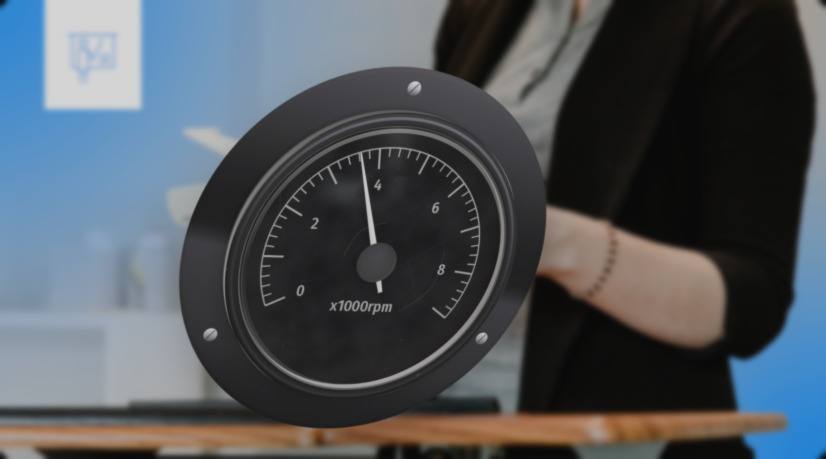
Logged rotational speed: 3600,rpm
